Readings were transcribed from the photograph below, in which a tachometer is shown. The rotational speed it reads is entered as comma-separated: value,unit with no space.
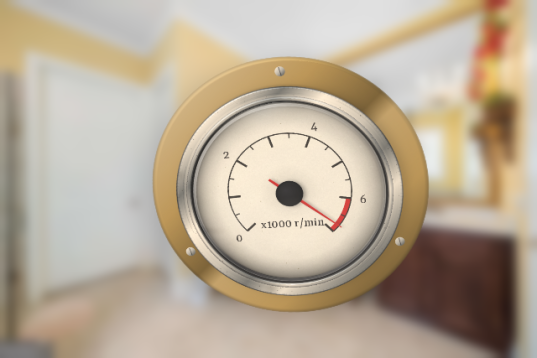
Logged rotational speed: 6750,rpm
